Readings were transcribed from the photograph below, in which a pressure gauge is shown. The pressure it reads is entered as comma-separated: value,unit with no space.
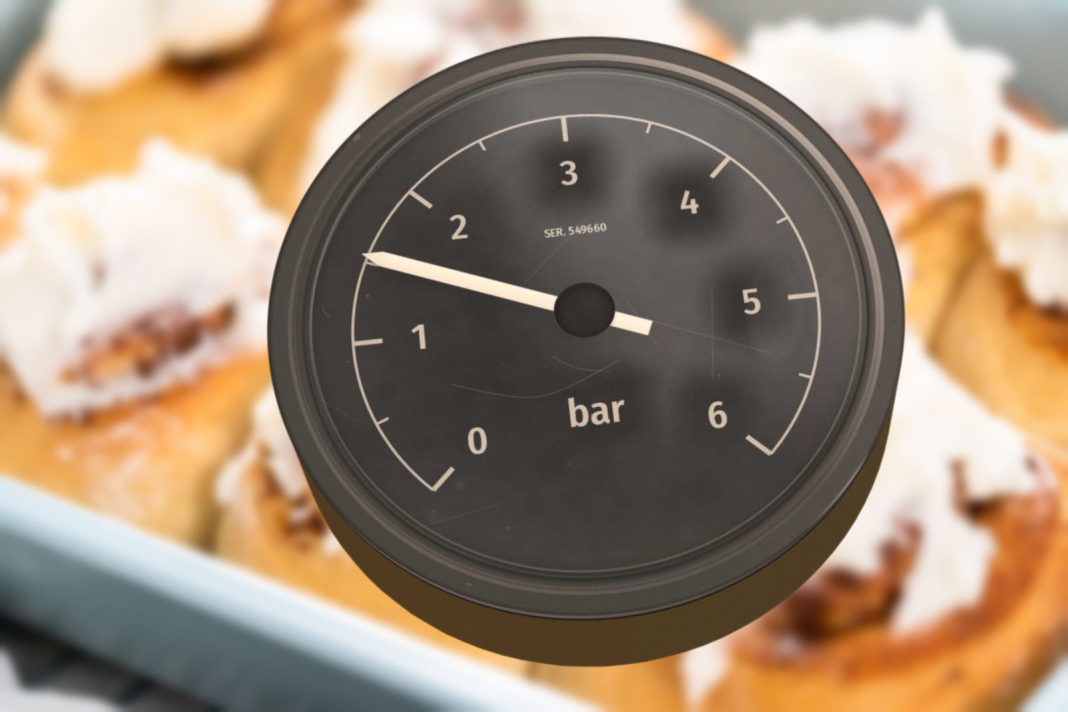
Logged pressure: 1.5,bar
